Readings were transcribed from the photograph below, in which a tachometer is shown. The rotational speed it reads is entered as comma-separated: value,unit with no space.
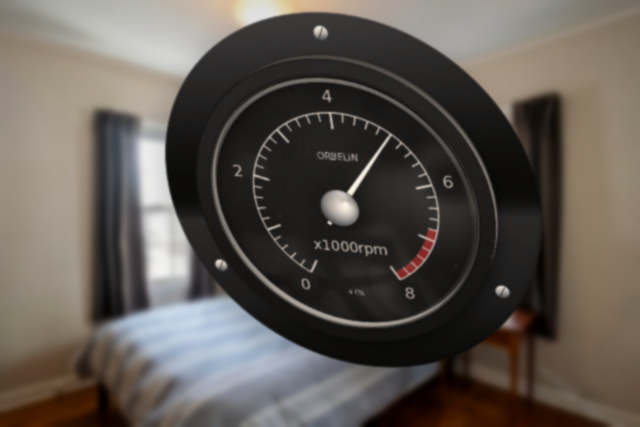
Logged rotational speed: 5000,rpm
